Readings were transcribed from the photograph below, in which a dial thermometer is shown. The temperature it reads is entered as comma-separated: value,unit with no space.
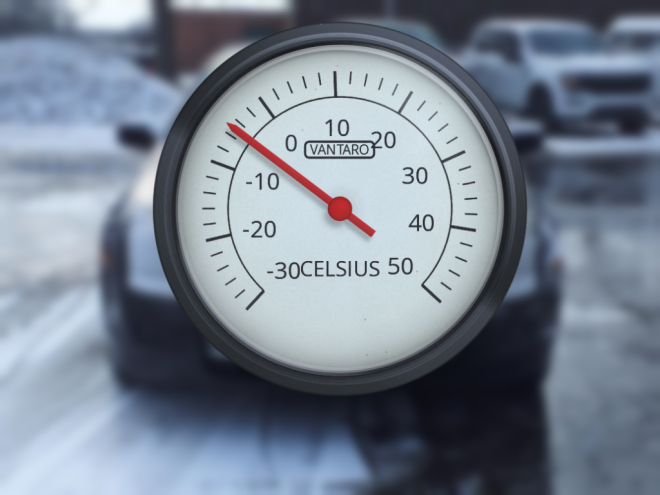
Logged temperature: -5,°C
